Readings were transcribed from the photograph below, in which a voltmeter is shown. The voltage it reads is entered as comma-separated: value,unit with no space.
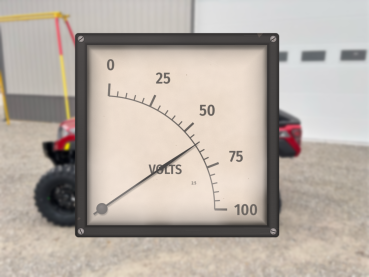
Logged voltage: 60,V
